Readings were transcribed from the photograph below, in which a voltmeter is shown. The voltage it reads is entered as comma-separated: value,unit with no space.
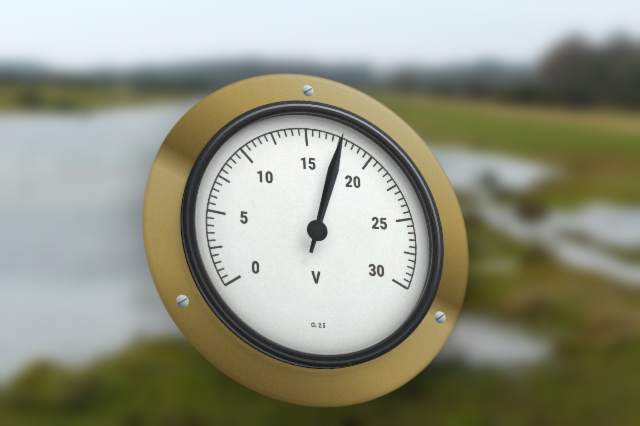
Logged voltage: 17.5,V
